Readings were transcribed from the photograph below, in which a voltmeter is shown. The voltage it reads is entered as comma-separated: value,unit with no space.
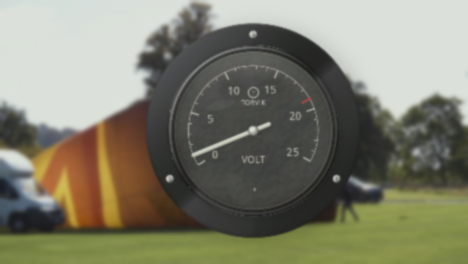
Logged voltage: 1,V
